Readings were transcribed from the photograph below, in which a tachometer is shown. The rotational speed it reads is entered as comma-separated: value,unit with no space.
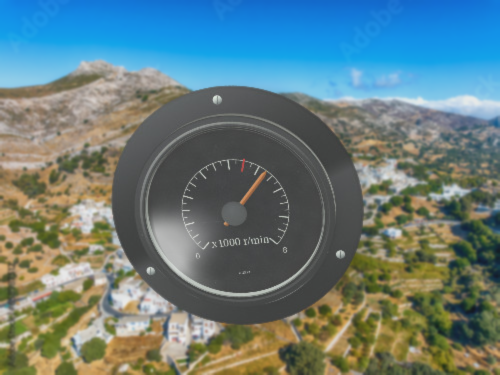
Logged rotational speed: 5250,rpm
